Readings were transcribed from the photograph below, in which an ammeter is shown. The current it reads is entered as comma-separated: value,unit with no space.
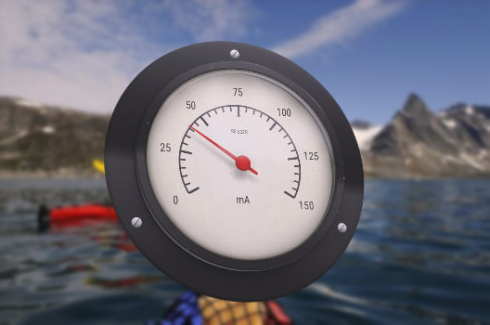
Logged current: 40,mA
